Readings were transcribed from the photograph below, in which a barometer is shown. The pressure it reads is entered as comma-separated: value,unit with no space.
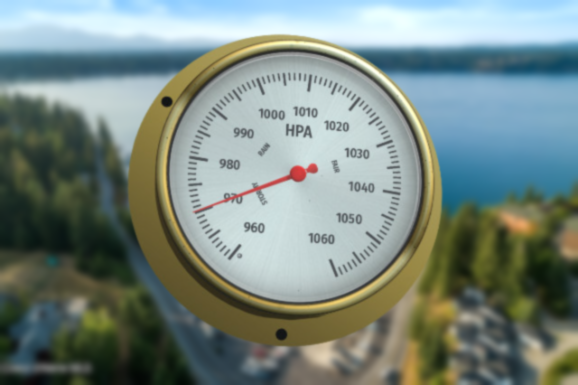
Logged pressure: 970,hPa
